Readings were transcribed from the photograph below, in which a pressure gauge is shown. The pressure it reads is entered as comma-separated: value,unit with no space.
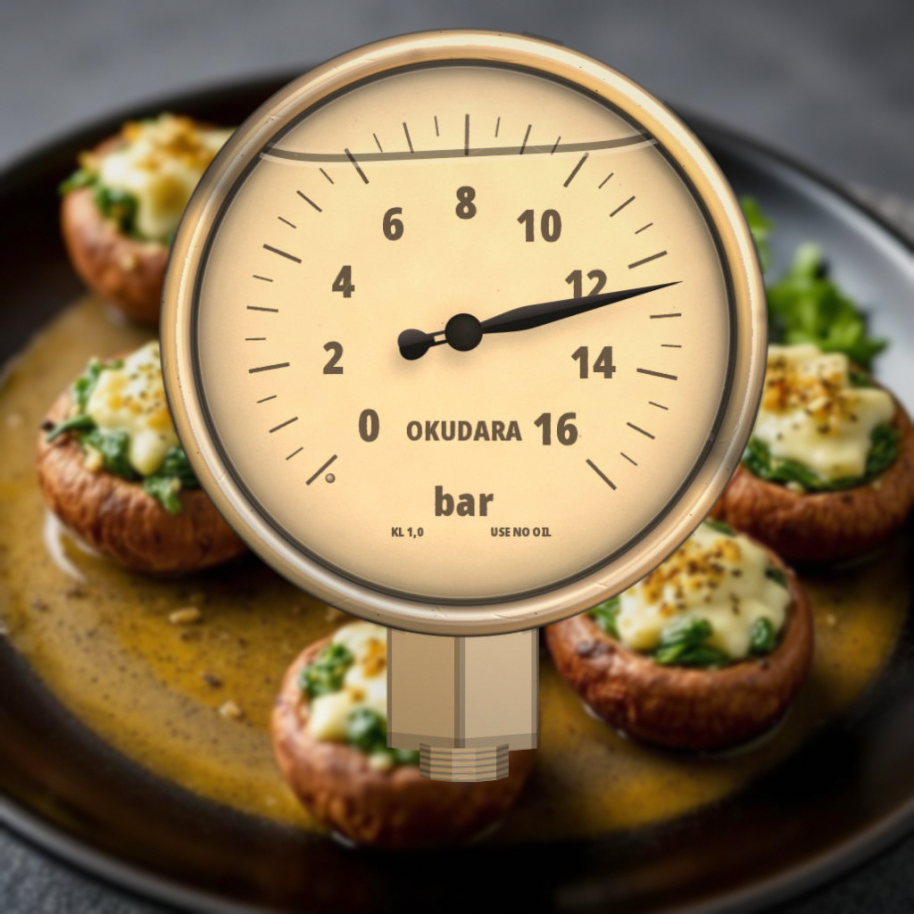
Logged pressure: 12.5,bar
